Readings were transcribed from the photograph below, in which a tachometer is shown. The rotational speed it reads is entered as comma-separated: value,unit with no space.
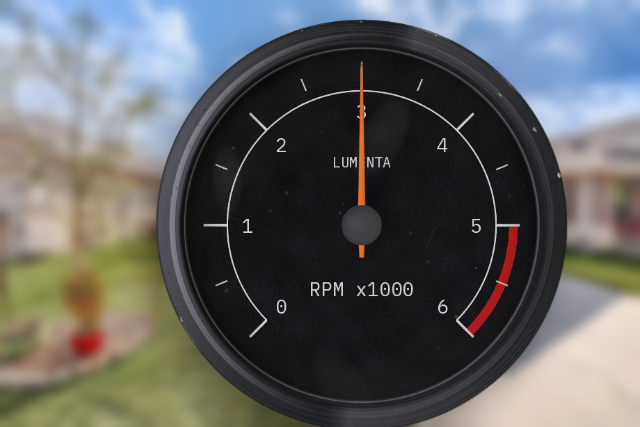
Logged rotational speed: 3000,rpm
